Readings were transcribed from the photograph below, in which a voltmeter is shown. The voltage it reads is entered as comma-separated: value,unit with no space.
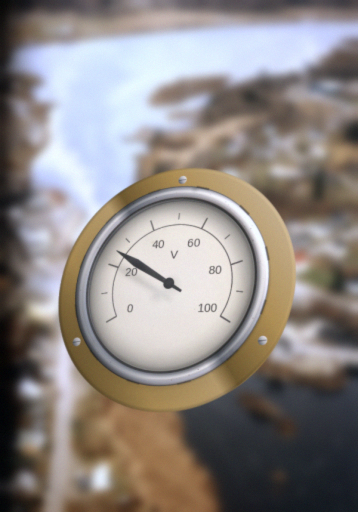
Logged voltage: 25,V
